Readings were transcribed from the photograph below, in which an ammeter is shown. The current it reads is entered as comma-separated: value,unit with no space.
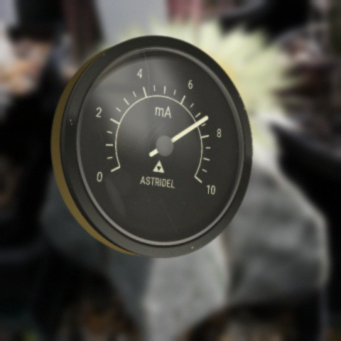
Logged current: 7.25,mA
